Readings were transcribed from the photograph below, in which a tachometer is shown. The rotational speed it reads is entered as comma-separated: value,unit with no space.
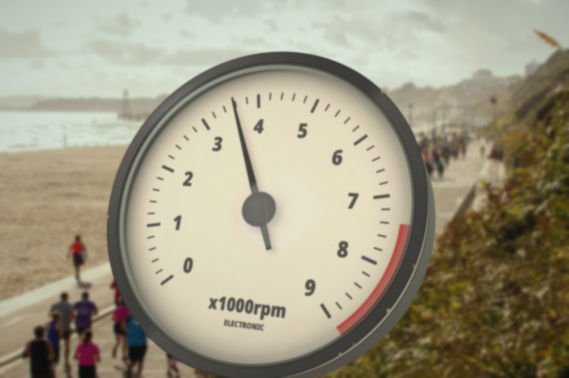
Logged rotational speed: 3600,rpm
